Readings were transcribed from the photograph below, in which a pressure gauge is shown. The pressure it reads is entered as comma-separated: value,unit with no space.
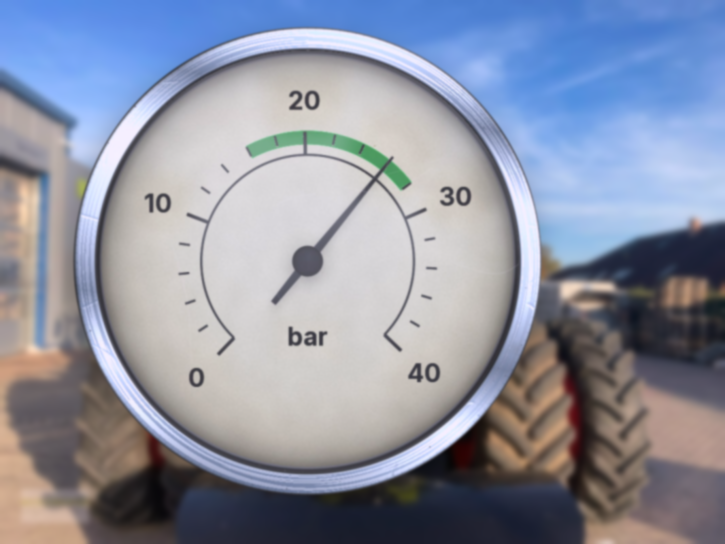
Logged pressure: 26,bar
